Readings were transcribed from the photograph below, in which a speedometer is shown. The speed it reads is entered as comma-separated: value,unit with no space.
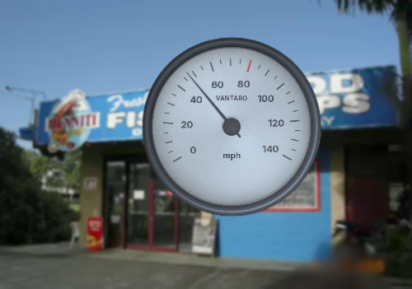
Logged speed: 47.5,mph
